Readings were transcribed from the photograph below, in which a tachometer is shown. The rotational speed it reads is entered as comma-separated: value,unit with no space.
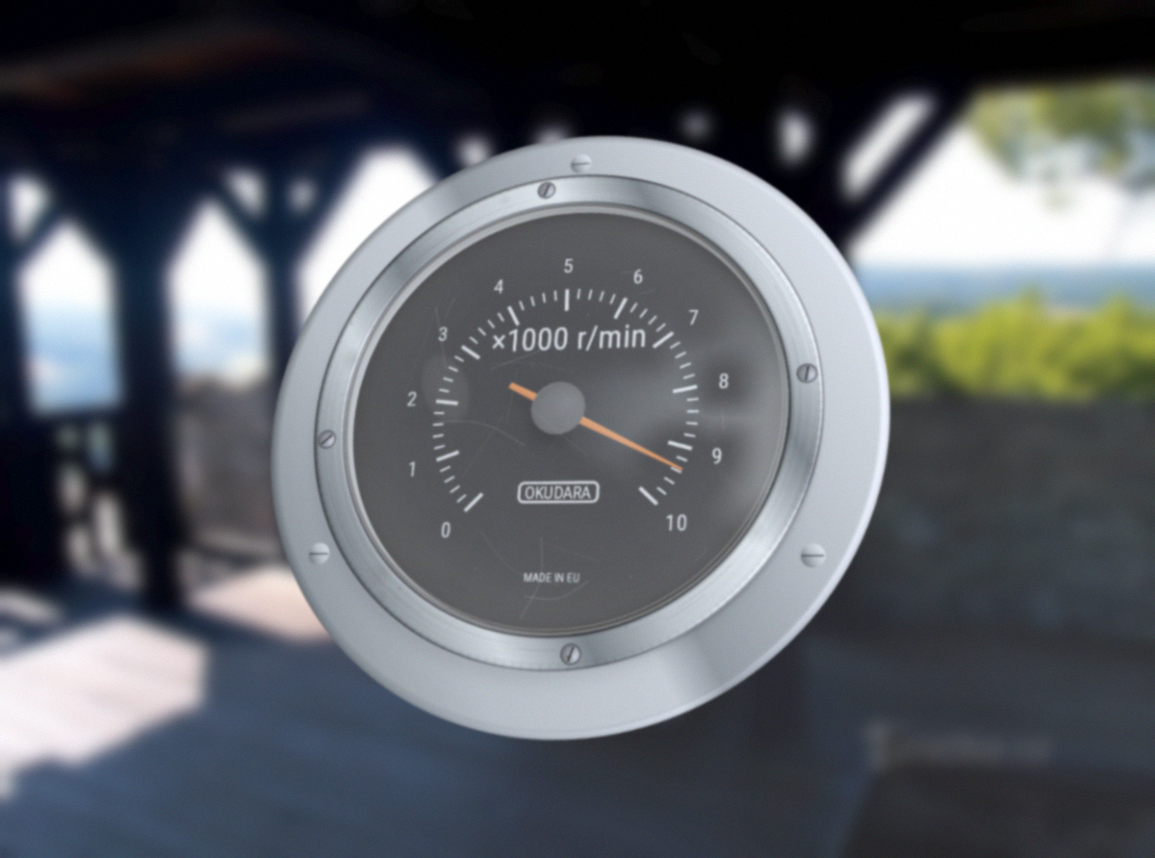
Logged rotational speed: 9400,rpm
